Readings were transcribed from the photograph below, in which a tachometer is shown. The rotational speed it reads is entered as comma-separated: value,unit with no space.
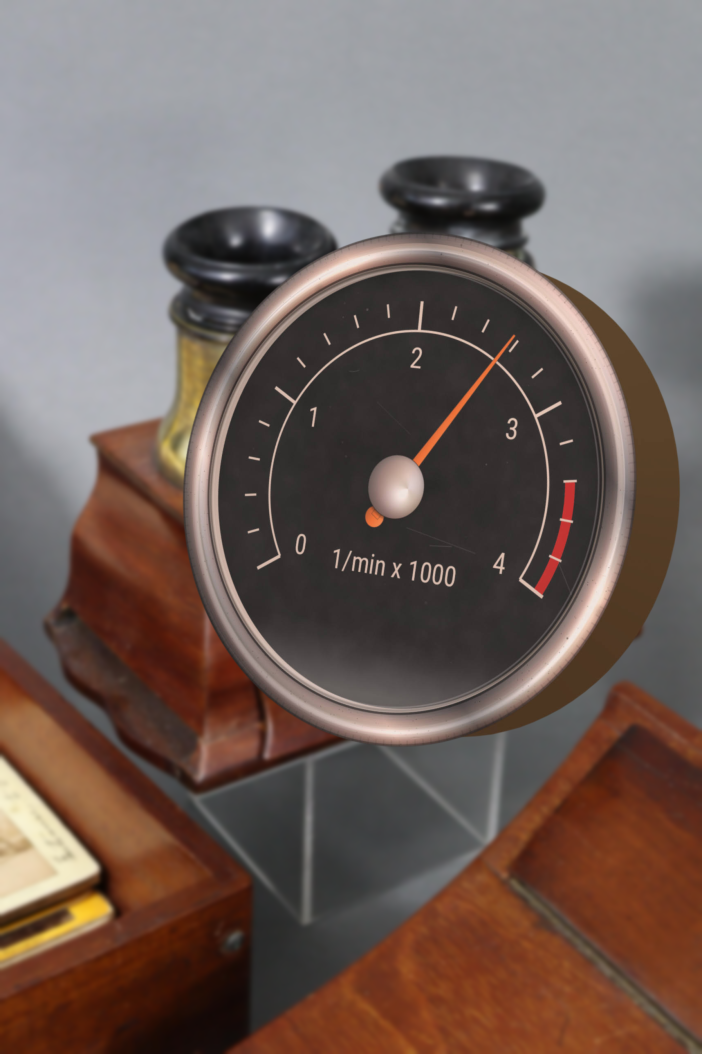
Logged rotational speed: 2600,rpm
